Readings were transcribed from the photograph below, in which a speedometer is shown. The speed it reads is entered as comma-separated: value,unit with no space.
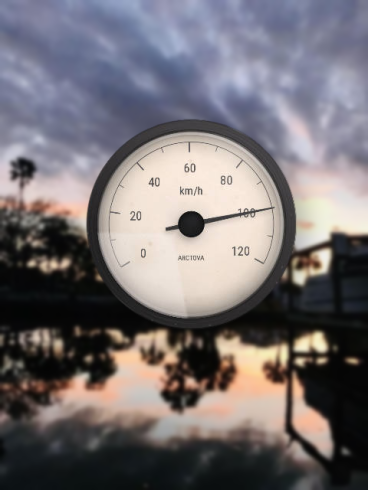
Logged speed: 100,km/h
